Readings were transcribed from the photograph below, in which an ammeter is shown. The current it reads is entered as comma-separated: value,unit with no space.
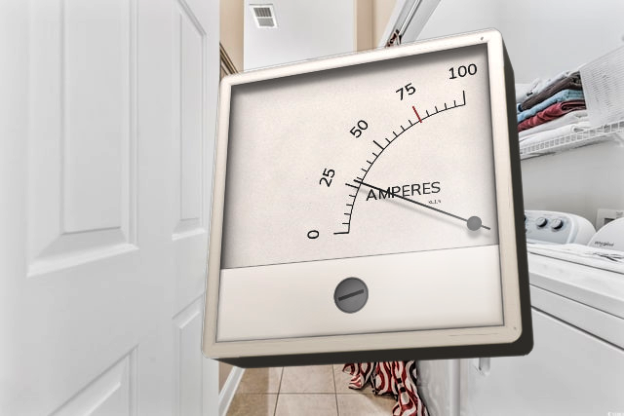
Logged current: 27.5,A
